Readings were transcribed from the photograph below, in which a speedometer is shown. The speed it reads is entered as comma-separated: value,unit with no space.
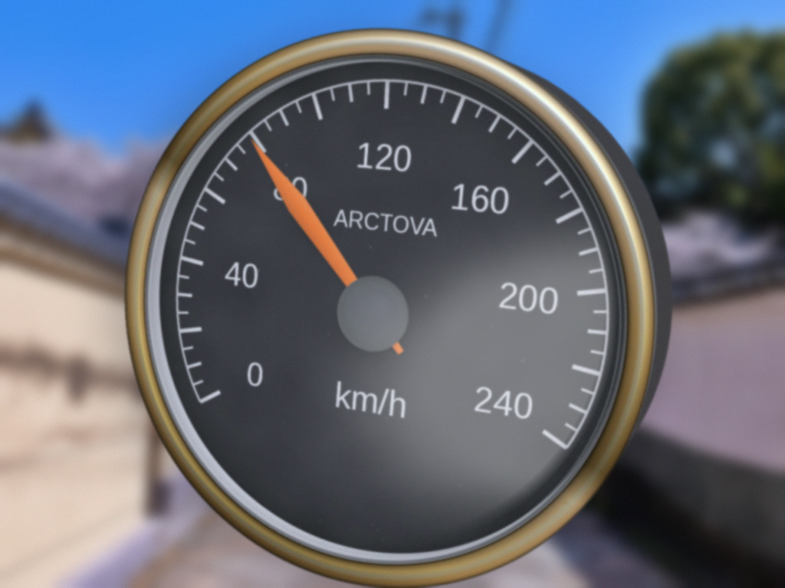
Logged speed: 80,km/h
